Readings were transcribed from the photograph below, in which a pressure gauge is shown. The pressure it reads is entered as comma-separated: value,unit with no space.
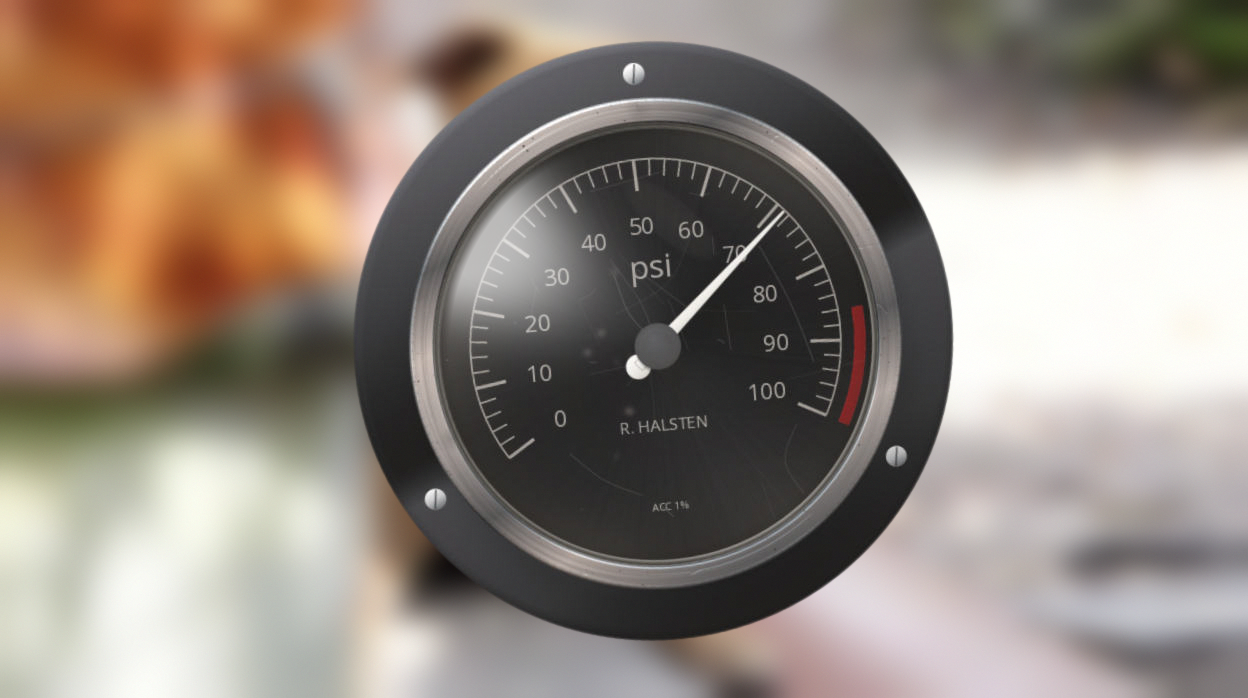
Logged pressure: 71,psi
